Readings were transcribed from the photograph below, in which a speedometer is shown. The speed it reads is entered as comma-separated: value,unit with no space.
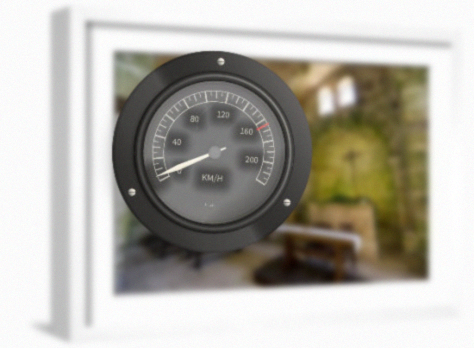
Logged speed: 5,km/h
